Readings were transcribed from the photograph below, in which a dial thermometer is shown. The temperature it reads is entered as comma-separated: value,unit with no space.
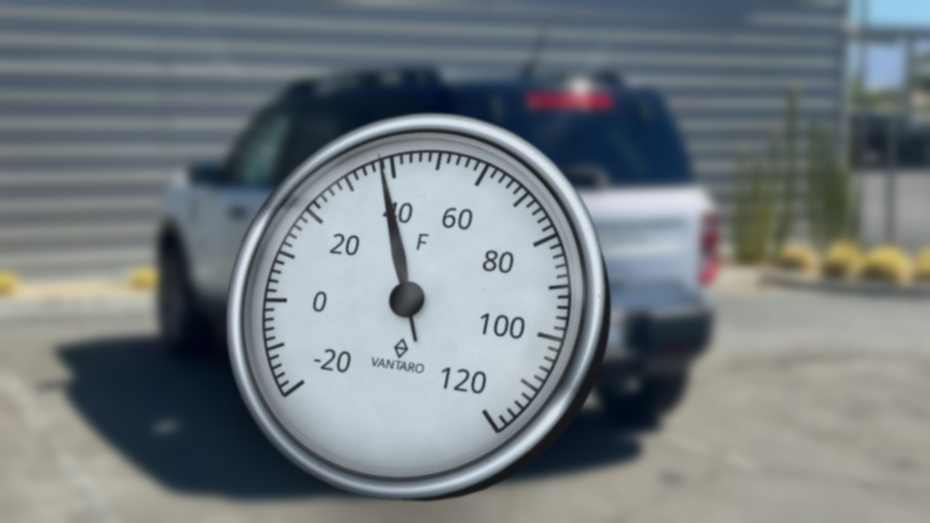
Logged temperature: 38,°F
